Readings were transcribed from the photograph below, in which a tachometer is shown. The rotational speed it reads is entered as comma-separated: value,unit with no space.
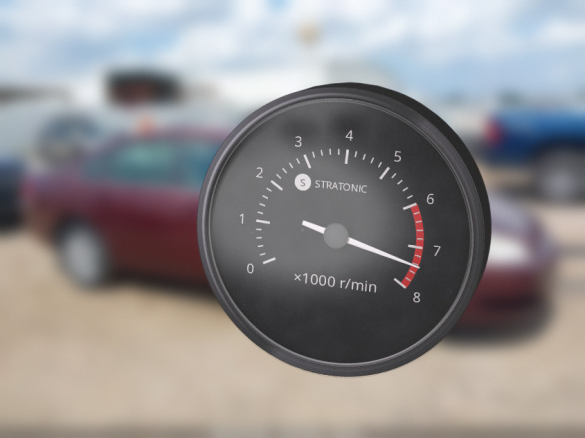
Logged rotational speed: 7400,rpm
